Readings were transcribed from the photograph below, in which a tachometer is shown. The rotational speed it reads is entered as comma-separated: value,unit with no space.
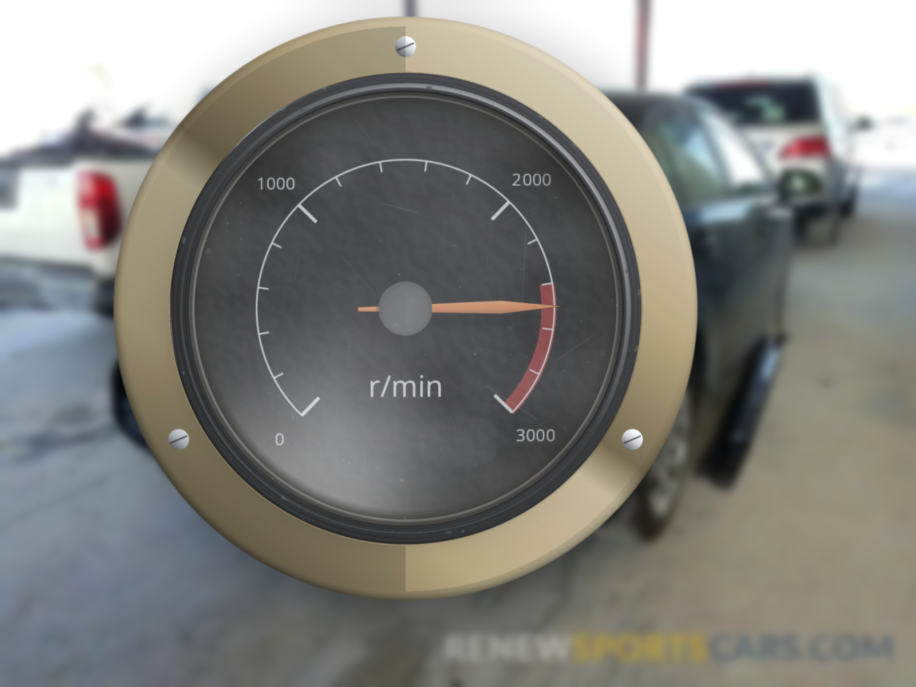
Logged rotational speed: 2500,rpm
